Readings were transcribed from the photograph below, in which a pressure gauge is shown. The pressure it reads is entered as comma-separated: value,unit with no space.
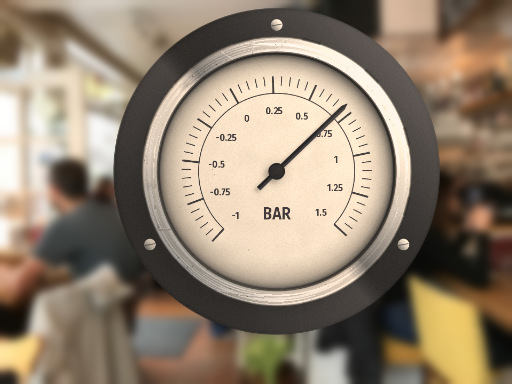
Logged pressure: 0.7,bar
